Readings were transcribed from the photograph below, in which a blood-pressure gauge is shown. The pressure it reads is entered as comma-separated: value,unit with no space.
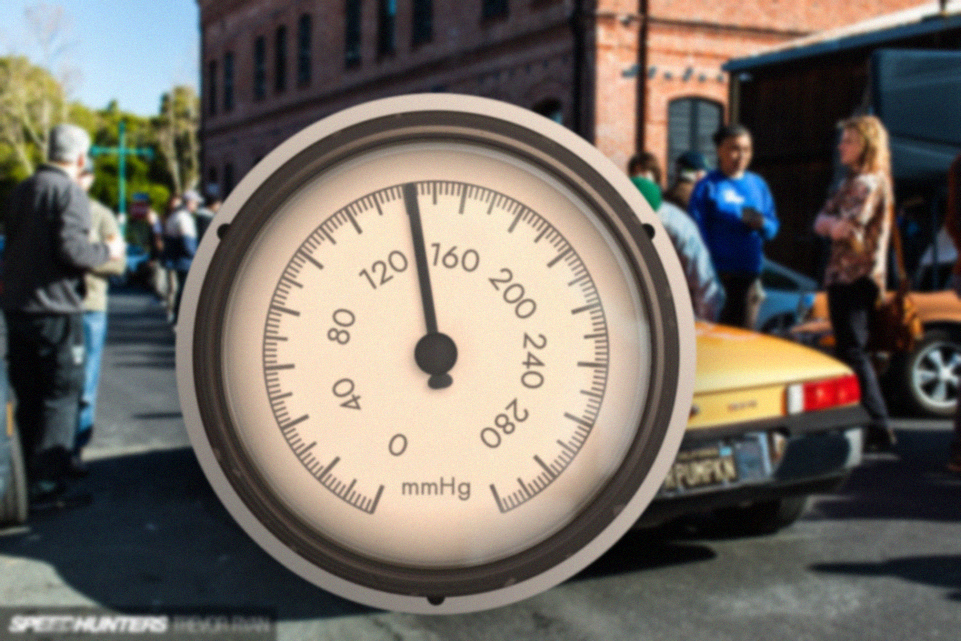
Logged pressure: 142,mmHg
